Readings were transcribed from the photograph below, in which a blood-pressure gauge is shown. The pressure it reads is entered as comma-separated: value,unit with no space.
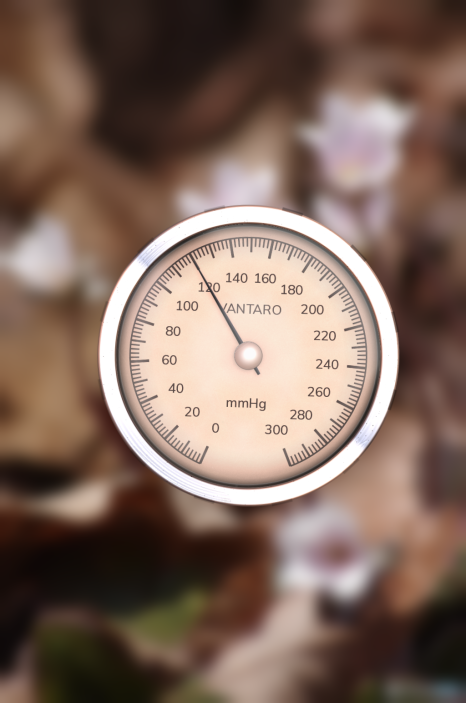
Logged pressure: 120,mmHg
